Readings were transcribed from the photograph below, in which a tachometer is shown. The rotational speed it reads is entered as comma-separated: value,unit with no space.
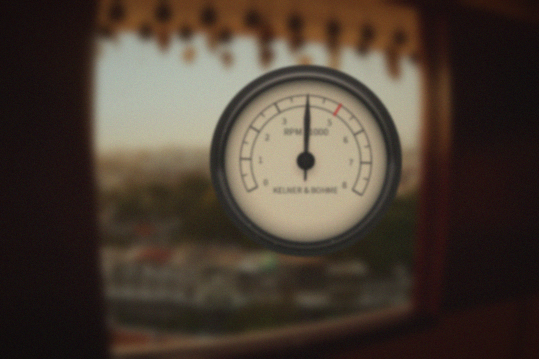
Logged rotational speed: 4000,rpm
